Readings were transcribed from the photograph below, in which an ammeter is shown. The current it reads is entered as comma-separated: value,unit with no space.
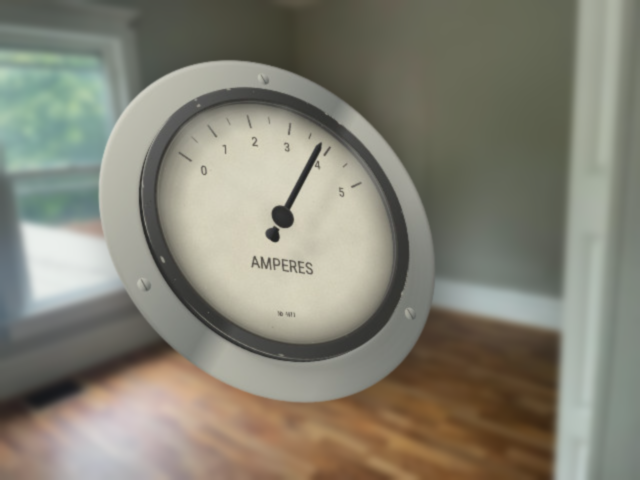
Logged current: 3.75,A
